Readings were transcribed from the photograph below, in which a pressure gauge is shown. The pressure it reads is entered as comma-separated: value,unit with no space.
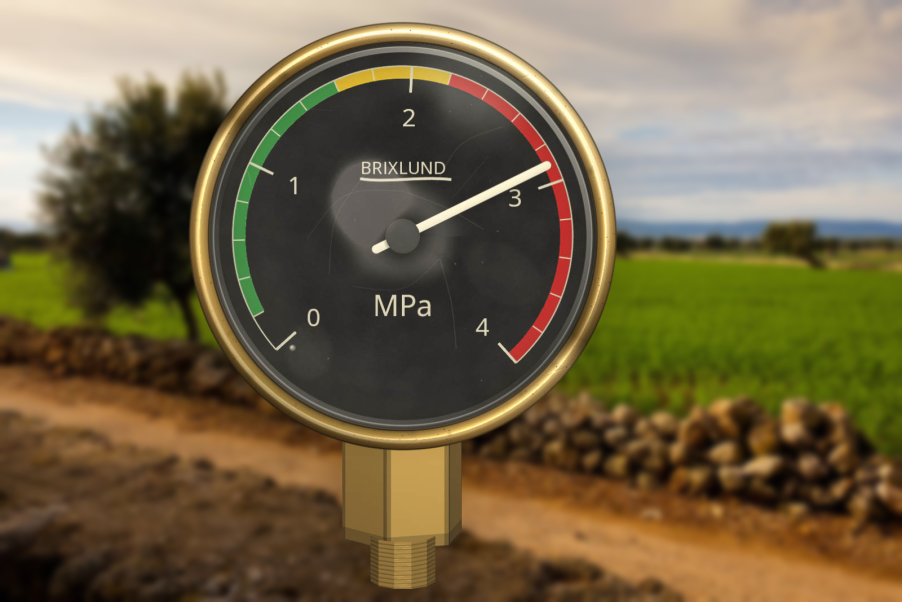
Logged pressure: 2.9,MPa
